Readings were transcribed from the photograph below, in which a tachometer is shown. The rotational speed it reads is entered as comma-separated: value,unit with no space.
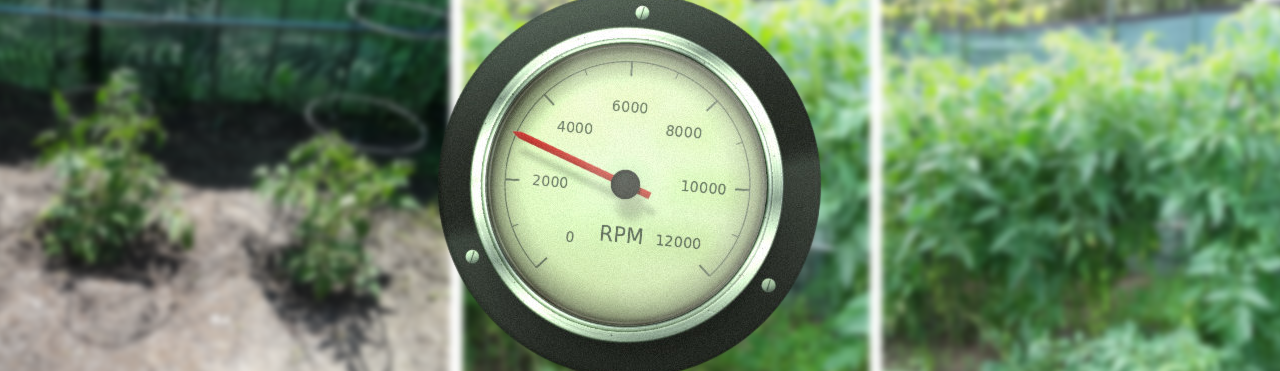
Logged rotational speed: 3000,rpm
